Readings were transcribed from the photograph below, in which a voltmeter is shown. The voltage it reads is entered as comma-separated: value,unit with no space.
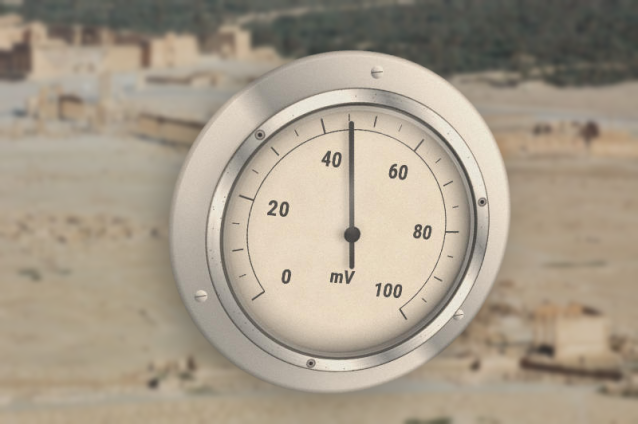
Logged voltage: 45,mV
